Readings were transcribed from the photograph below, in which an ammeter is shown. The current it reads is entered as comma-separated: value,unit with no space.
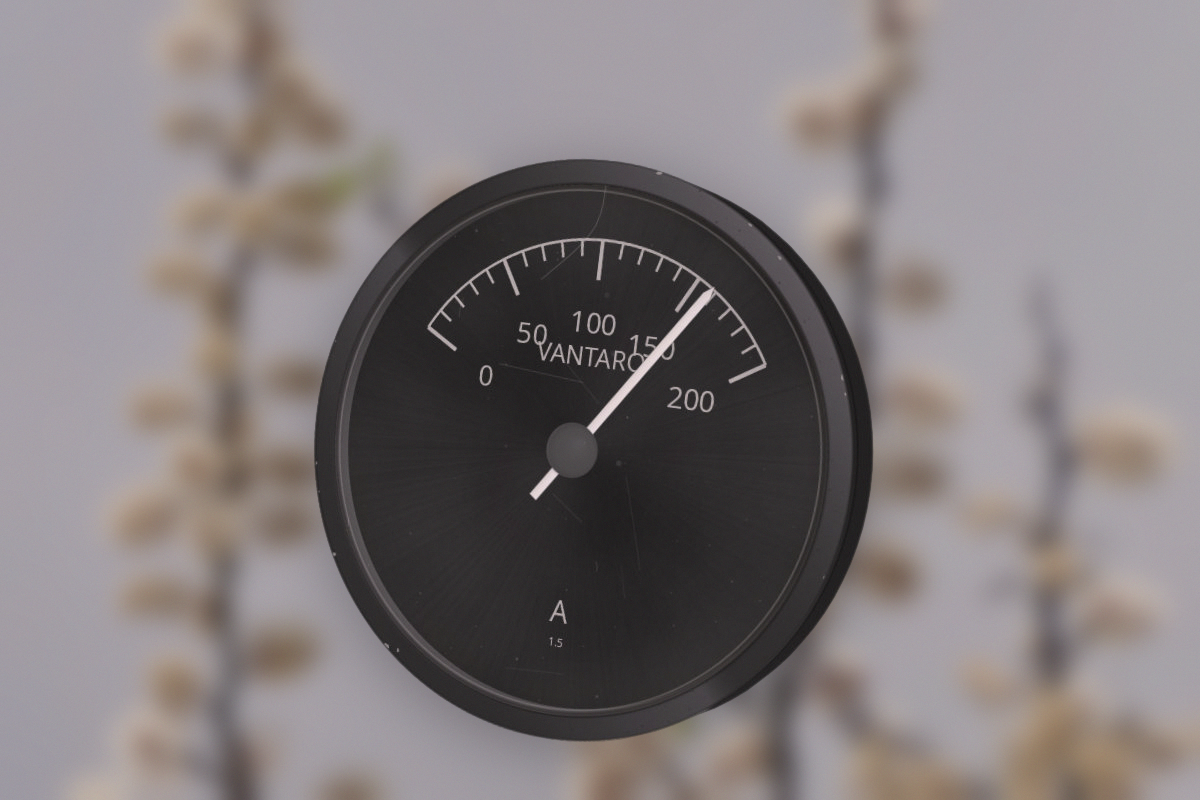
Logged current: 160,A
